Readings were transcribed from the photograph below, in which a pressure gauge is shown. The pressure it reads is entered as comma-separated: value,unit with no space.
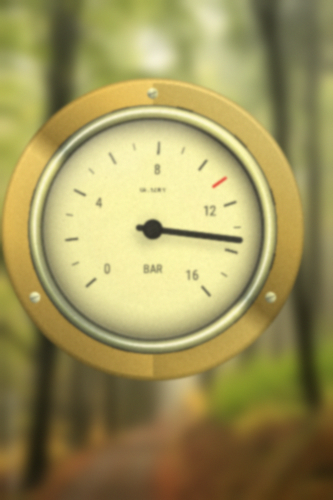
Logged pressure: 13.5,bar
